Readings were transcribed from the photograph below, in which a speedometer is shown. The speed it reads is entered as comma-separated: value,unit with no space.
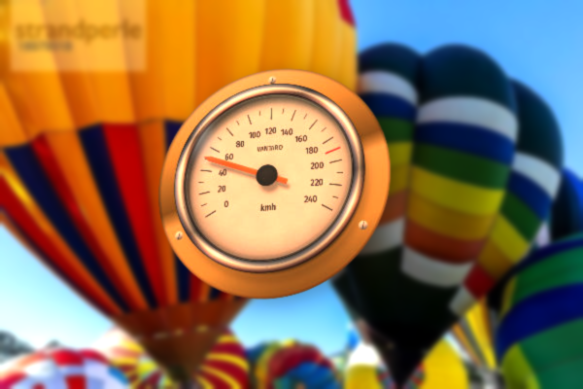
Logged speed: 50,km/h
